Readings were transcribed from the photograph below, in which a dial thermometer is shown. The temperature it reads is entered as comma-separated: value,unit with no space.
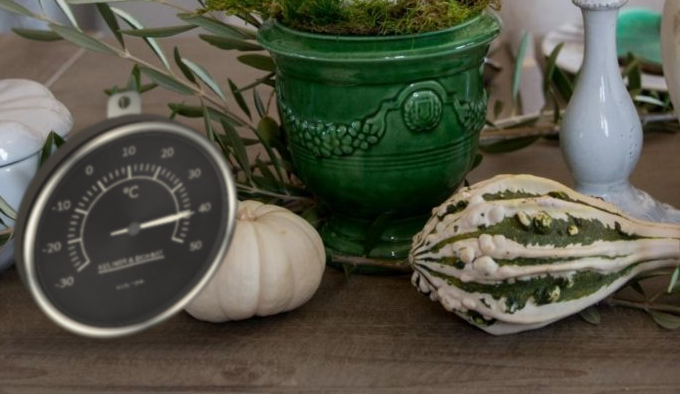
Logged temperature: 40,°C
